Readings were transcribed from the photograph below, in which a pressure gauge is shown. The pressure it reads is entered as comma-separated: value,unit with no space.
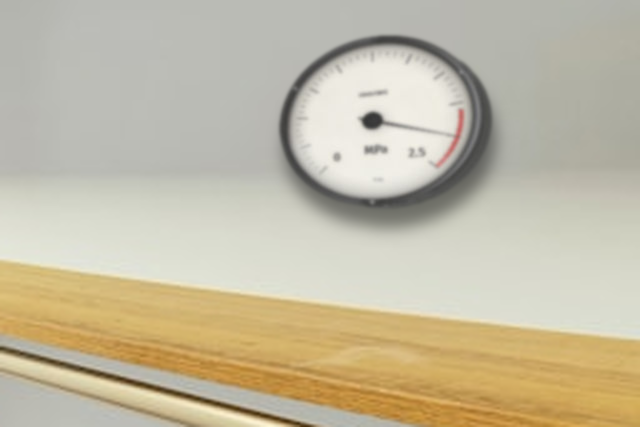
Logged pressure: 2.25,MPa
